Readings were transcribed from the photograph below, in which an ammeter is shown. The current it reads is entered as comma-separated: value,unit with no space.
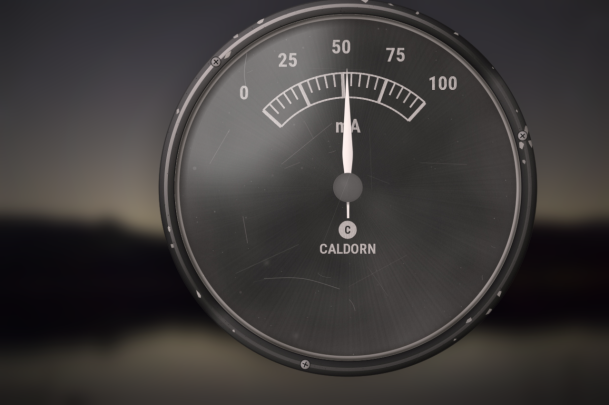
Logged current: 52.5,mA
